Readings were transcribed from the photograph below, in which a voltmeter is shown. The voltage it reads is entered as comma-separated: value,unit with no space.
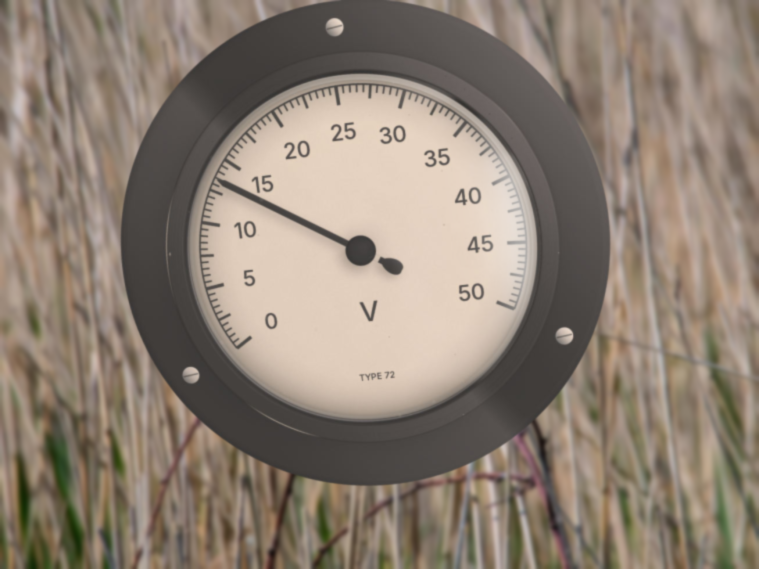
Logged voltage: 13.5,V
